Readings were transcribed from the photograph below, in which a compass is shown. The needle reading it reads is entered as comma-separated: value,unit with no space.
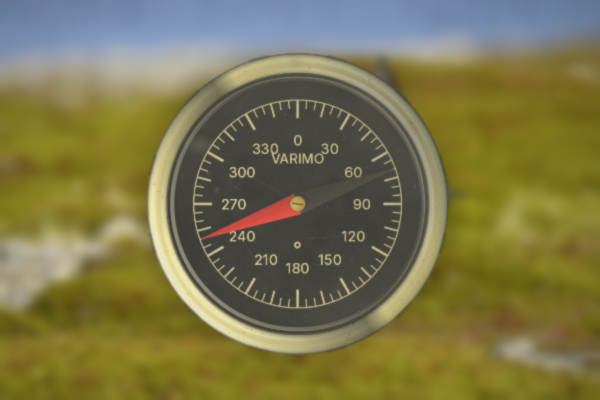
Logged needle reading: 250,°
